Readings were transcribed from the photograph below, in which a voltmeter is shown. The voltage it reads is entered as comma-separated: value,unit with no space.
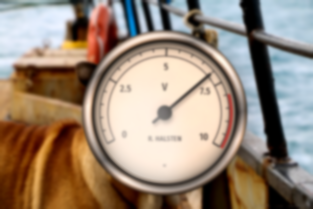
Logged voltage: 7,V
